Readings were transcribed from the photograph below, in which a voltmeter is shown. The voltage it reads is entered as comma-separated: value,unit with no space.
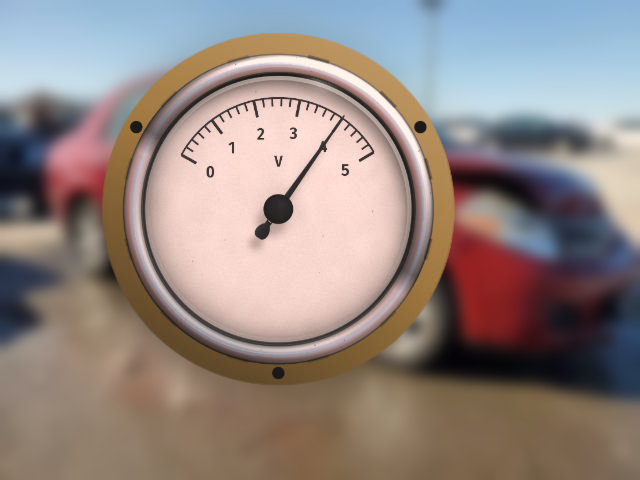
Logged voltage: 4,V
